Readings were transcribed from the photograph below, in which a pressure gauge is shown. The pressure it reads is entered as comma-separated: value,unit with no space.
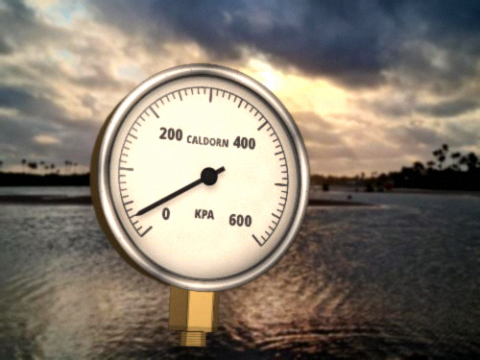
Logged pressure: 30,kPa
